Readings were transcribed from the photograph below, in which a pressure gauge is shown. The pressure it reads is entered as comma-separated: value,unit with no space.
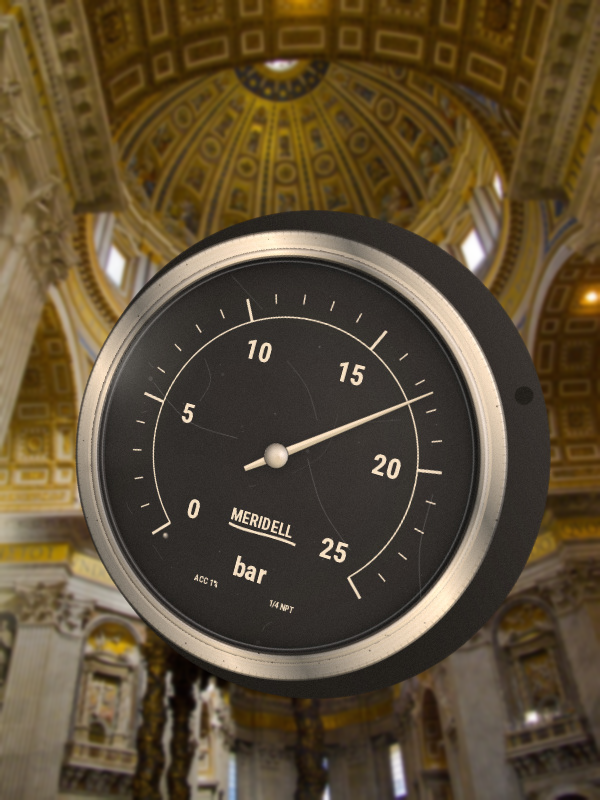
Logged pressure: 17.5,bar
